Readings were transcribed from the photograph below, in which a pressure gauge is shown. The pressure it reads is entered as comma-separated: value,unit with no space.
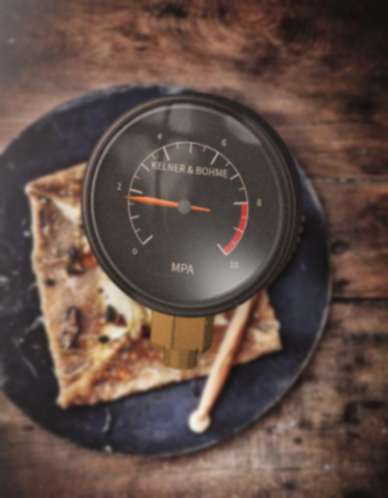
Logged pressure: 1.75,MPa
